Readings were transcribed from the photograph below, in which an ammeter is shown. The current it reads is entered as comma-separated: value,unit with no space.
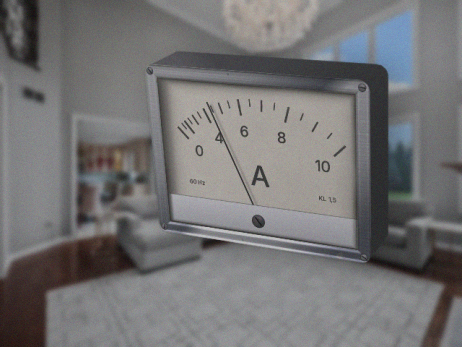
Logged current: 4.5,A
